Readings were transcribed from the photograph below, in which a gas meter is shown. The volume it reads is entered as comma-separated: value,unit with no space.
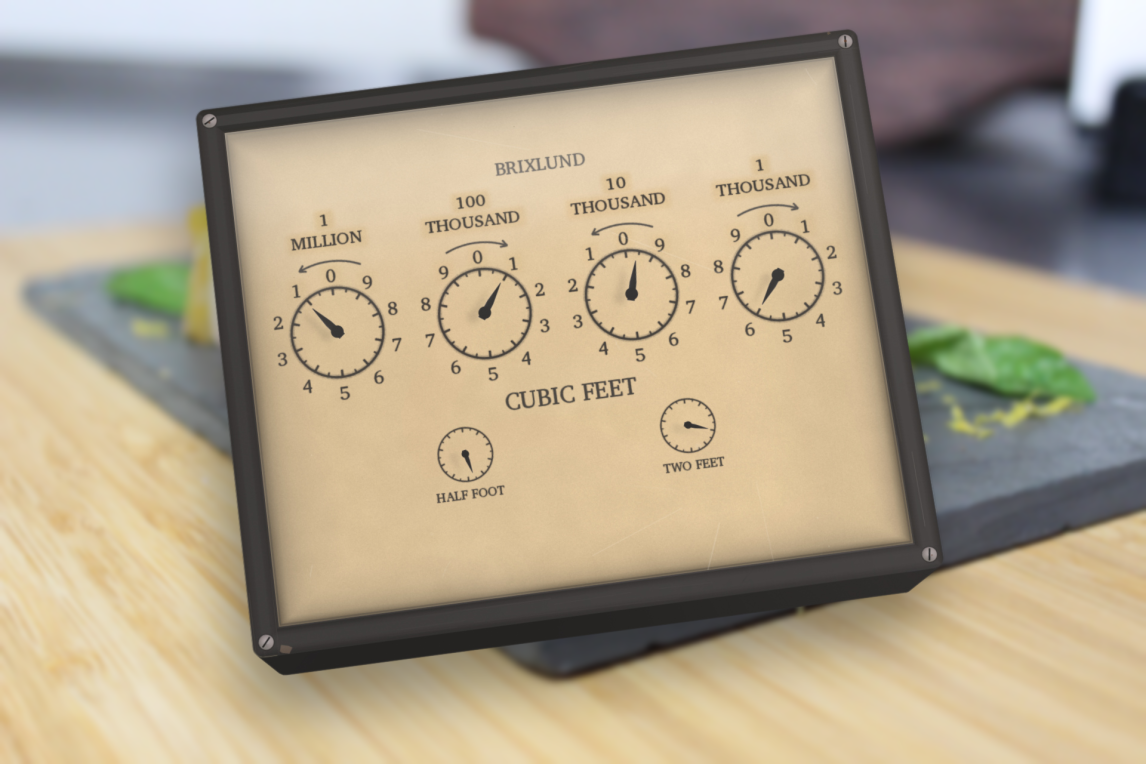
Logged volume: 109600,ft³
